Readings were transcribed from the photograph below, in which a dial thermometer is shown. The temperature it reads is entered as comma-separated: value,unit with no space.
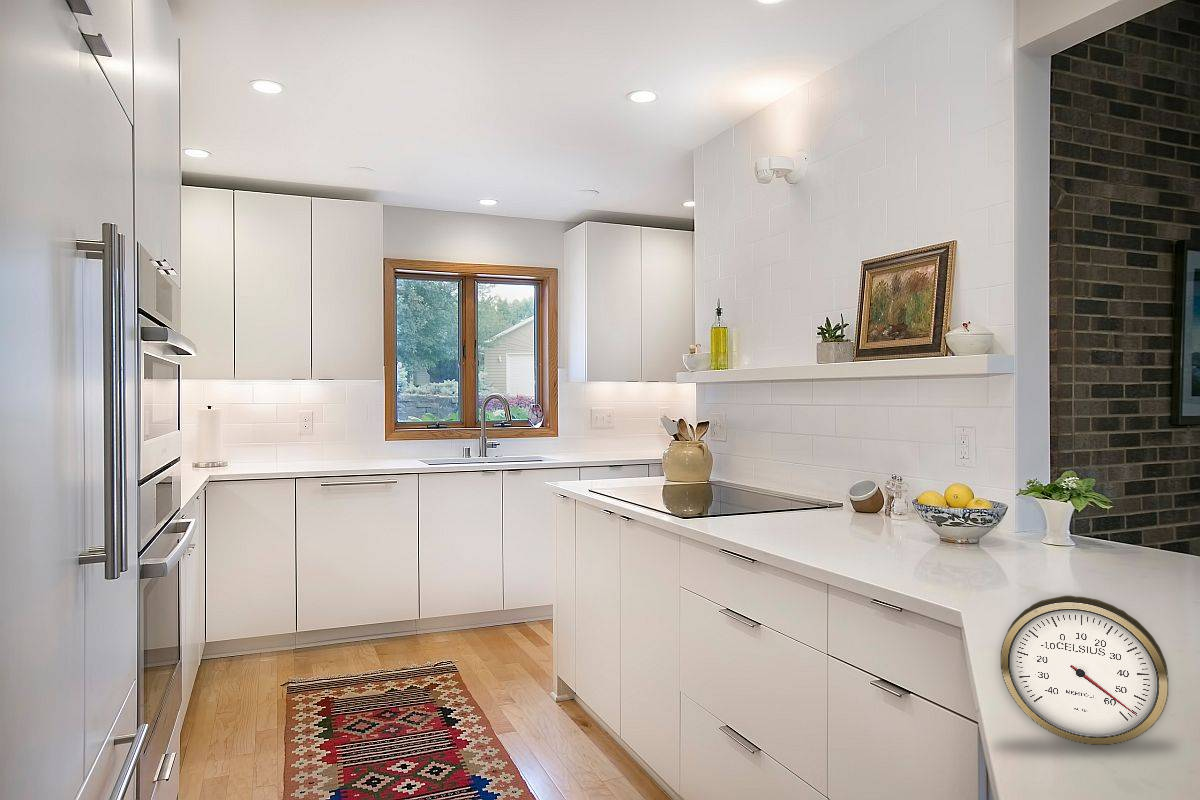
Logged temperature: 56,°C
